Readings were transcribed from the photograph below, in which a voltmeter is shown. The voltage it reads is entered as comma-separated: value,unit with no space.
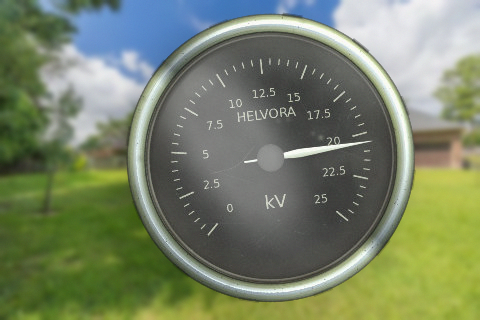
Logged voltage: 20.5,kV
